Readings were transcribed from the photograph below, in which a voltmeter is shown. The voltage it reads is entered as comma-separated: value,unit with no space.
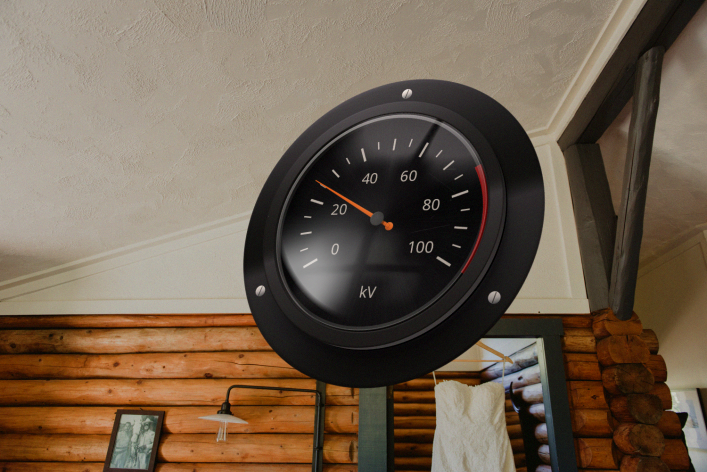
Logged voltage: 25,kV
